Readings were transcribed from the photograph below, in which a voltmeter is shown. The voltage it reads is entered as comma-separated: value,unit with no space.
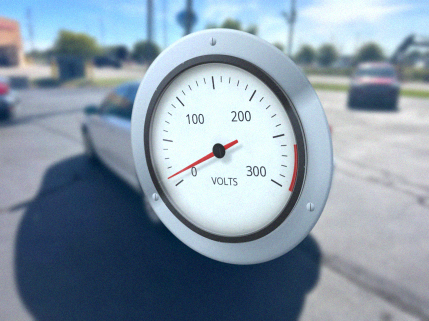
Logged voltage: 10,V
